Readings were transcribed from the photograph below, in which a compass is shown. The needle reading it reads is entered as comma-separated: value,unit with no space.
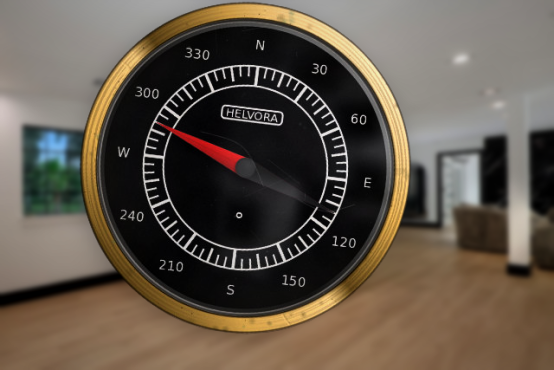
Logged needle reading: 290,°
